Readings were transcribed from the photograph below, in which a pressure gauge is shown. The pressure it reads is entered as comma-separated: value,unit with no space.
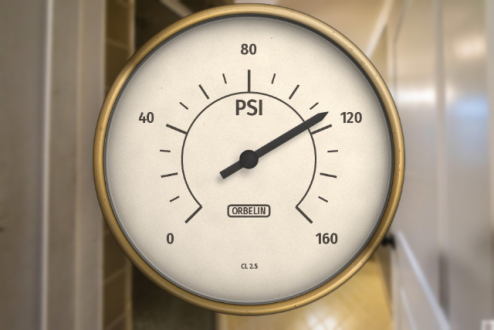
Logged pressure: 115,psi
